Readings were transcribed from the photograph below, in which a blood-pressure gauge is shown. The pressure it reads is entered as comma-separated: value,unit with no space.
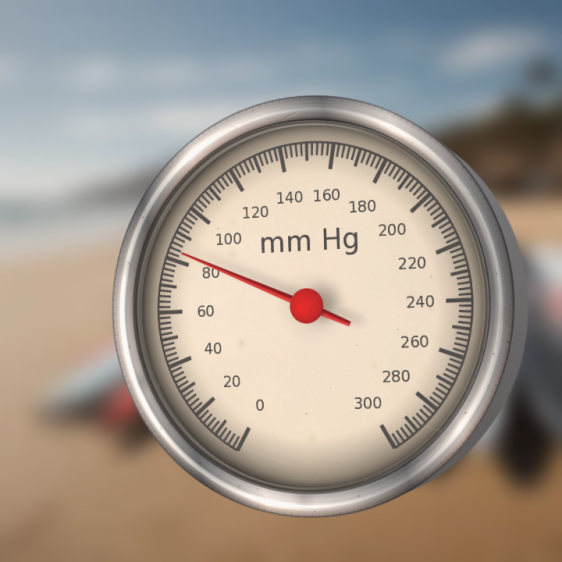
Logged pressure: 84,mmHg
